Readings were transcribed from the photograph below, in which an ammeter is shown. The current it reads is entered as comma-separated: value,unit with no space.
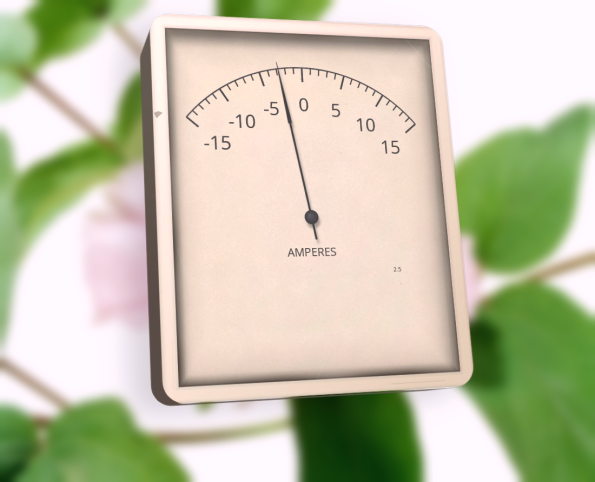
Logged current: -3,A
